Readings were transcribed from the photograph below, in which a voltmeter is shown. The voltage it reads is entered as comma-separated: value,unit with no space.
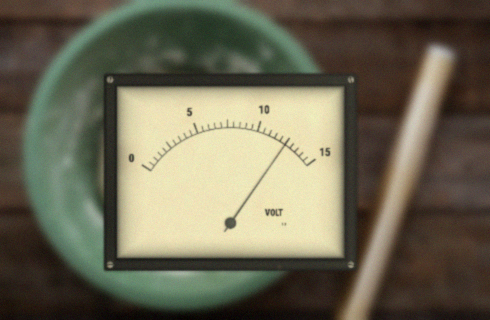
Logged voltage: 12.5,V
